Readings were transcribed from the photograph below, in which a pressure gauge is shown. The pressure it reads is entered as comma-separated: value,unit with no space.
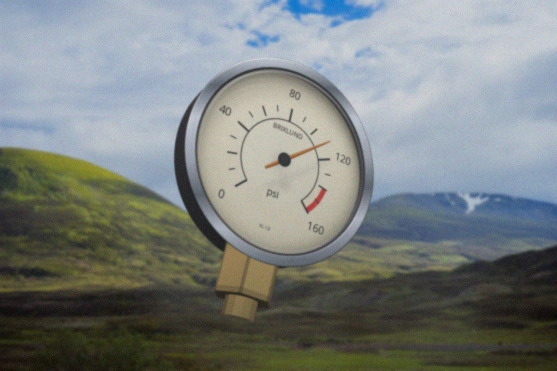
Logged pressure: 110,psi
